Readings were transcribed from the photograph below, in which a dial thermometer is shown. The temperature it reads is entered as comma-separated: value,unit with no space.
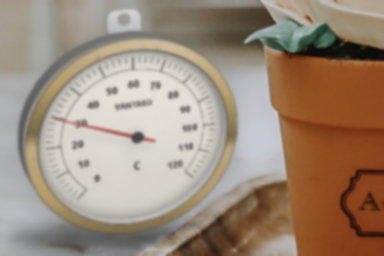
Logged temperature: 30,°C
